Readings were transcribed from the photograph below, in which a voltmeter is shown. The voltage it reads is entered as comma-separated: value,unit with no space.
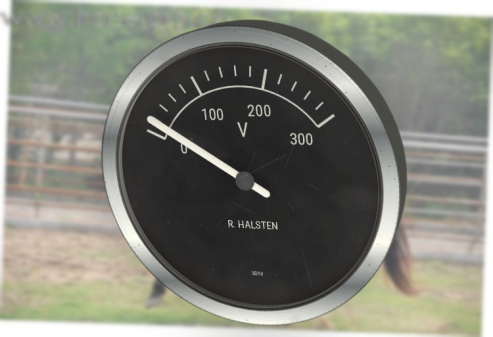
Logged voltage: 20,V
